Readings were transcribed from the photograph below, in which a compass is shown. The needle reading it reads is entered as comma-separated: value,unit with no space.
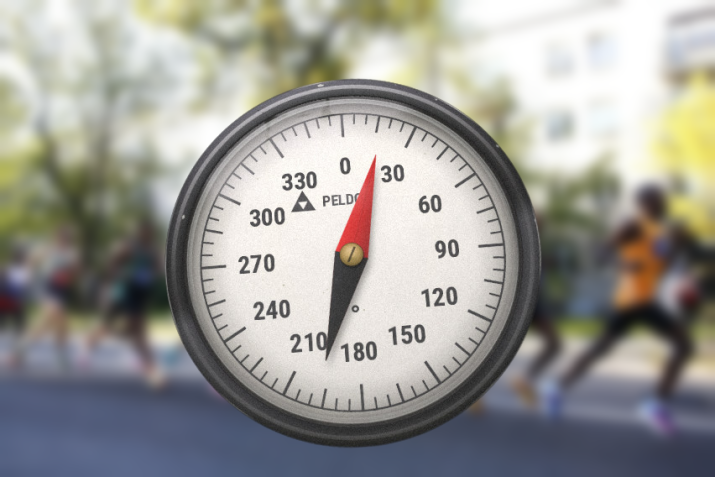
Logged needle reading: 17.5,°
